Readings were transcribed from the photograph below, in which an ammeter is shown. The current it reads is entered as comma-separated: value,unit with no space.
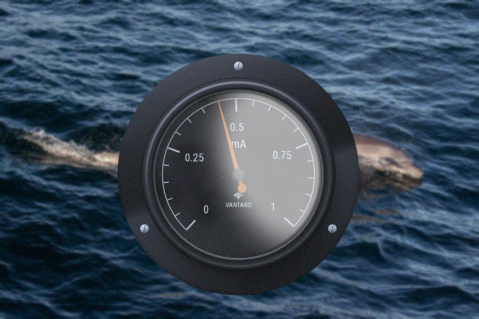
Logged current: 0.45,mA
